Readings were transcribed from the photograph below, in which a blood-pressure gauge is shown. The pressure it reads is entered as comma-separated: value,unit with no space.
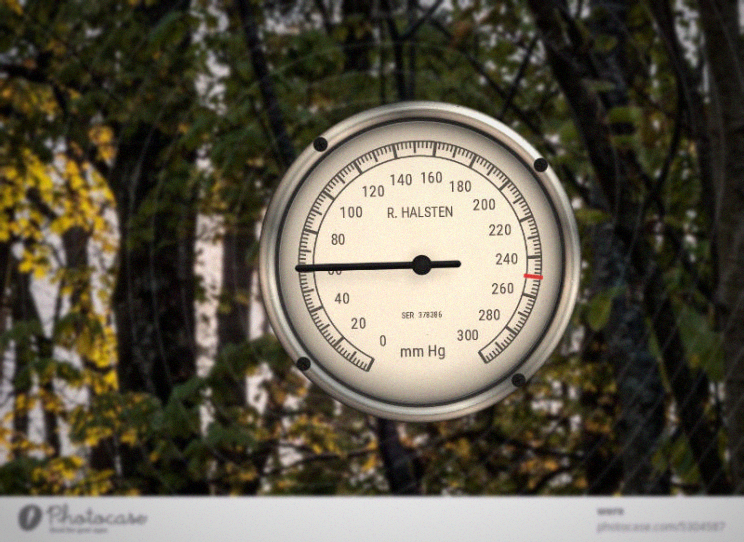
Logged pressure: 62,mmHg
